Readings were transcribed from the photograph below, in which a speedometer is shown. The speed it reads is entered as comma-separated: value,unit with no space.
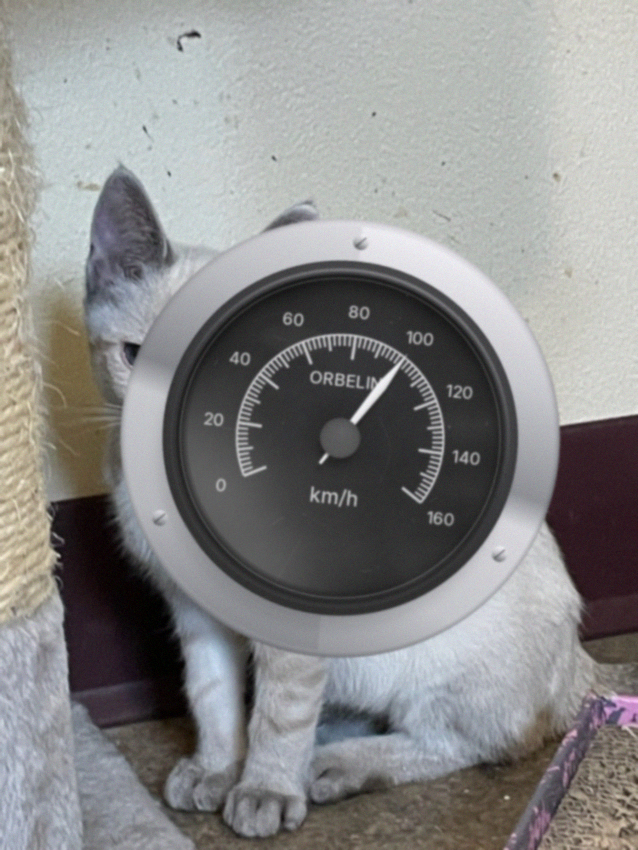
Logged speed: 100,km/h
